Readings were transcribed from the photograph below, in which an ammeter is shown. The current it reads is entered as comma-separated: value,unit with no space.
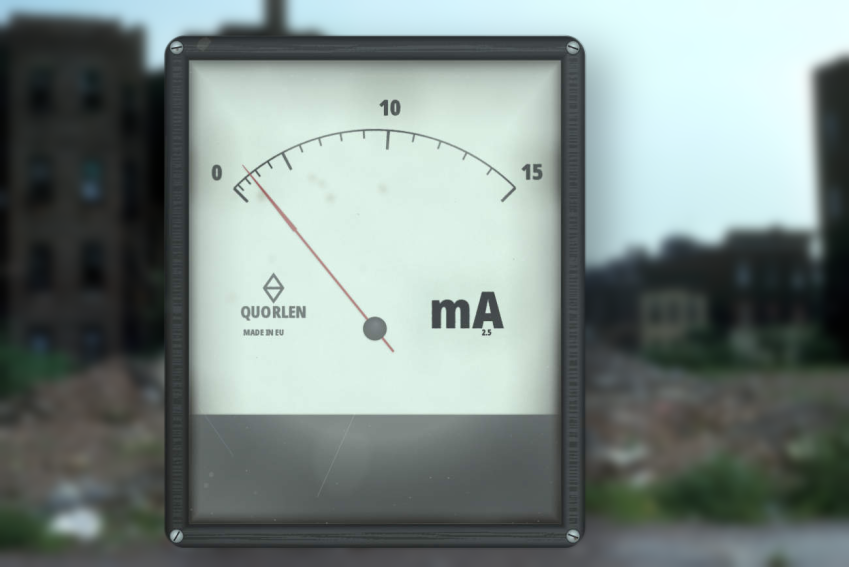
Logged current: 2.5,mA
